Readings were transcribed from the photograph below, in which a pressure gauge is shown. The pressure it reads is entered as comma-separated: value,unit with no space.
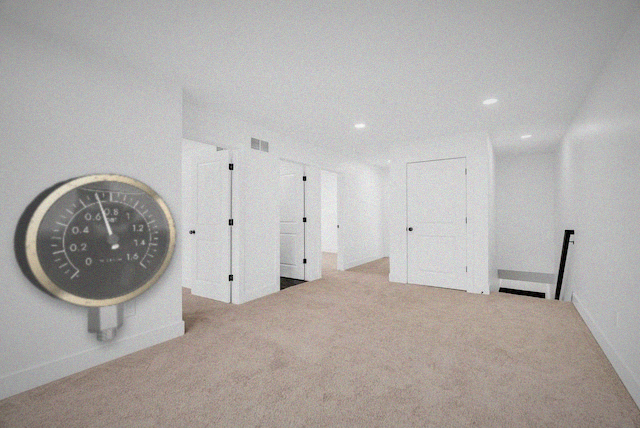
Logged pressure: 0.7,bar
